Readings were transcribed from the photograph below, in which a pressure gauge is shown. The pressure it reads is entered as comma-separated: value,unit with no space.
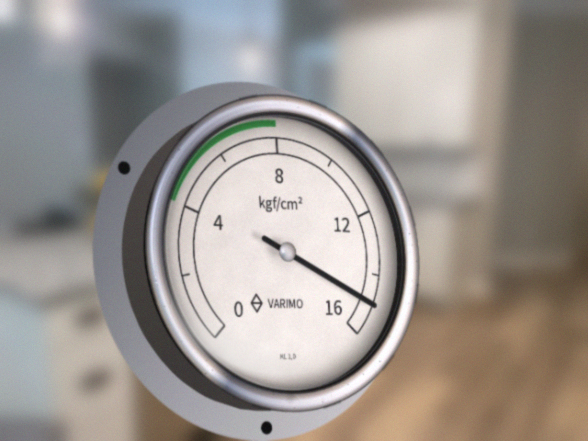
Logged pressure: 15,kg/cm²
